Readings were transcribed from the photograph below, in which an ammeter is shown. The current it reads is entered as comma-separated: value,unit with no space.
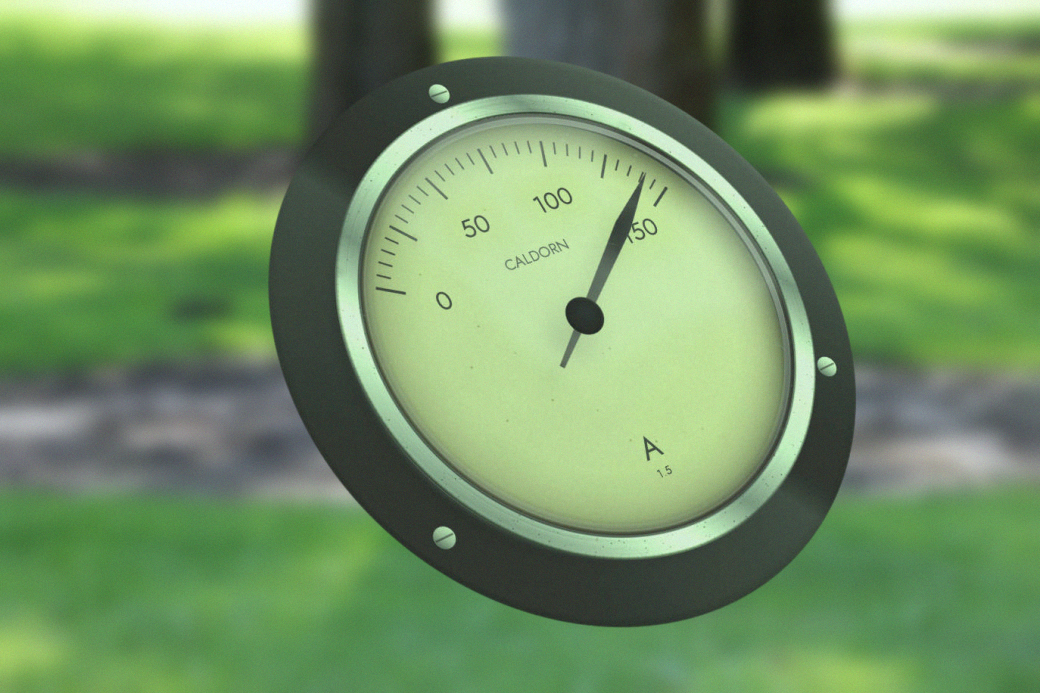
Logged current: 140,A
